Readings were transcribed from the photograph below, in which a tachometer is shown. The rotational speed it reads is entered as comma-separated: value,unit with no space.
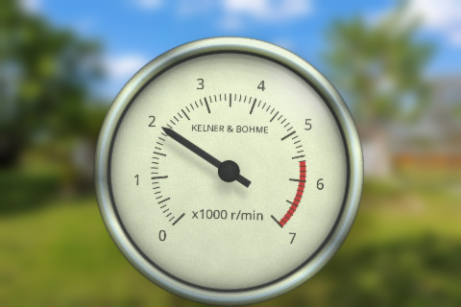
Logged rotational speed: 2000,rpm
